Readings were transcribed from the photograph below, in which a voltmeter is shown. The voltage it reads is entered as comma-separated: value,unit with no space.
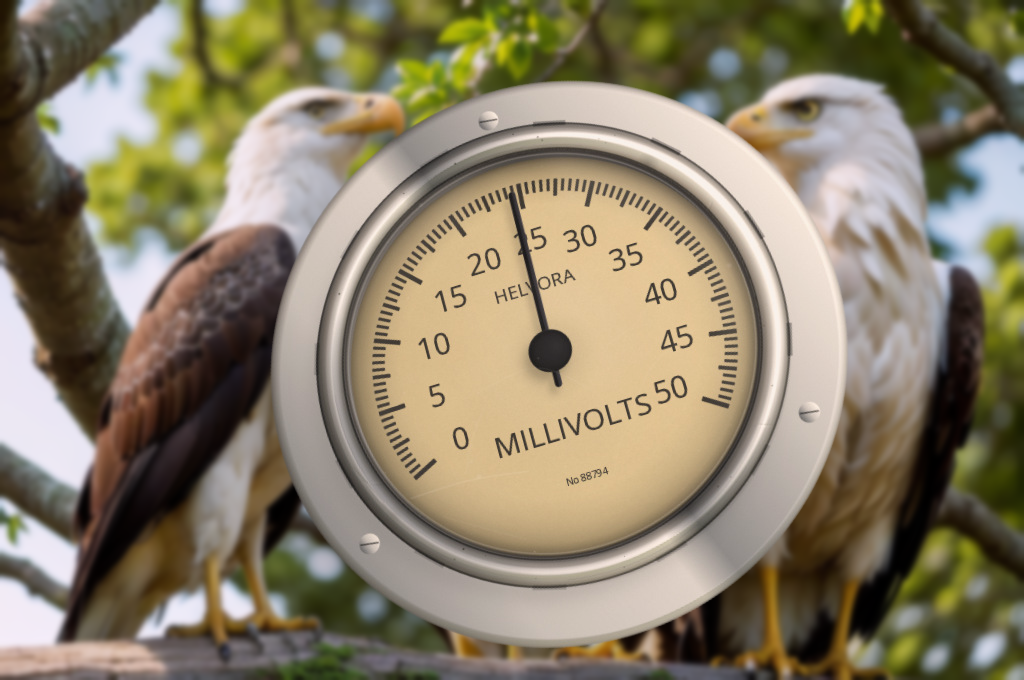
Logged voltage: 24.5,mV
